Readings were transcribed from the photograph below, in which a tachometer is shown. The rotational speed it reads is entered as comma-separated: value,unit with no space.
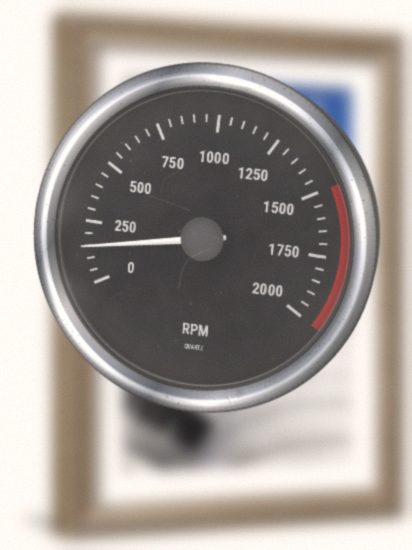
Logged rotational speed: 150,rpm
